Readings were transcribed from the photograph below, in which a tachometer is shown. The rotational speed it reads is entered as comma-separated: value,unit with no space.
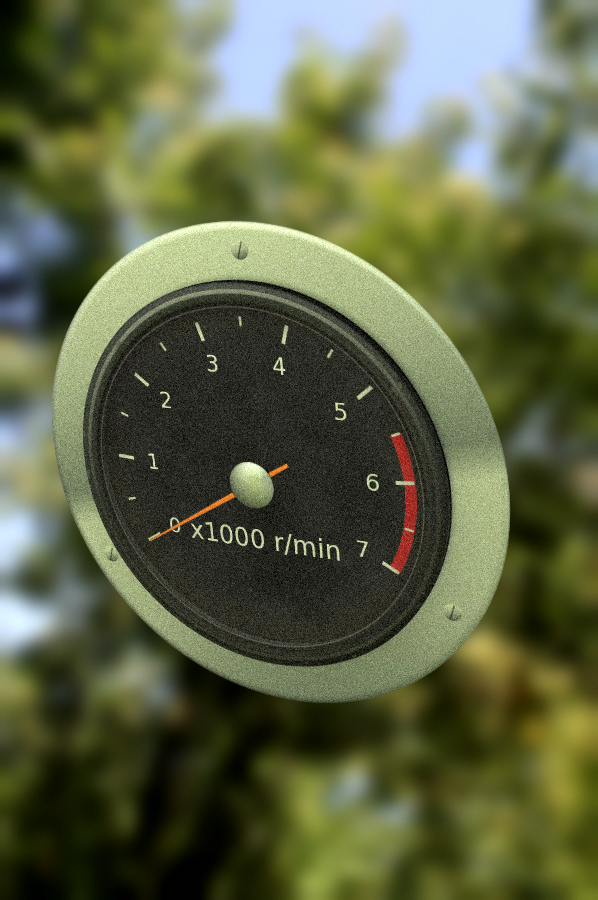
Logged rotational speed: 0,rpm
